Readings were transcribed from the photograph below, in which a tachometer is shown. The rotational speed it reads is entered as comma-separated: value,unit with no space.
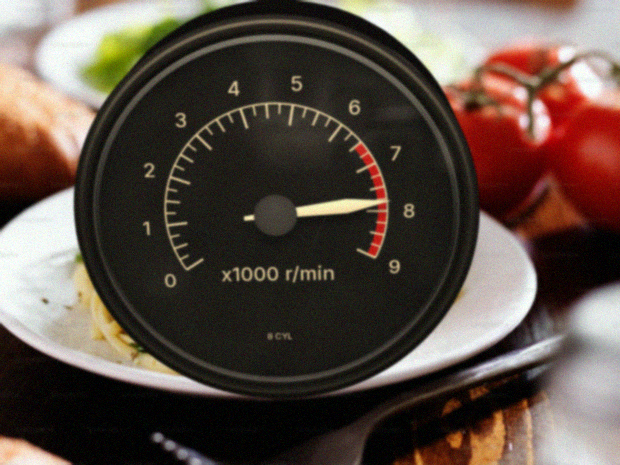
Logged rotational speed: 7750,rpm
